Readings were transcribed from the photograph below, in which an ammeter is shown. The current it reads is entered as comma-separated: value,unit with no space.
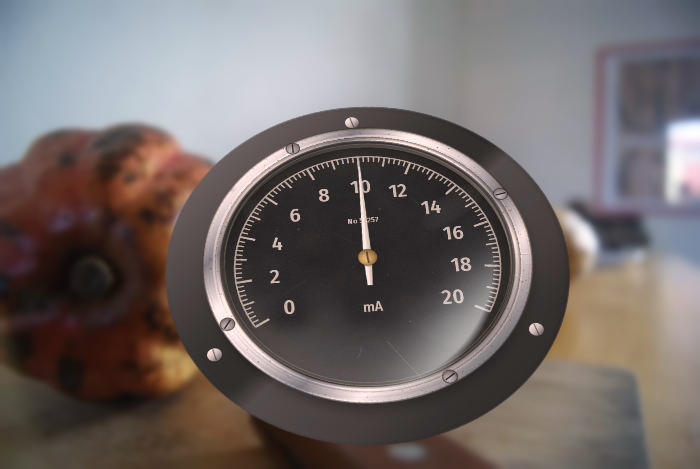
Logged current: 10,mA
